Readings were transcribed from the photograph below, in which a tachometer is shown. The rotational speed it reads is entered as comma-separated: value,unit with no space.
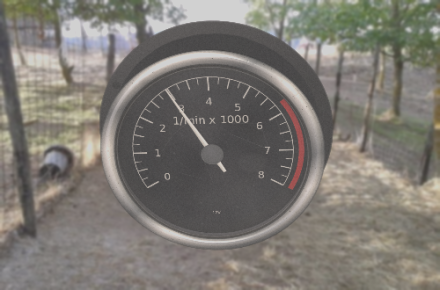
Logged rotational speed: 3000,rpm
